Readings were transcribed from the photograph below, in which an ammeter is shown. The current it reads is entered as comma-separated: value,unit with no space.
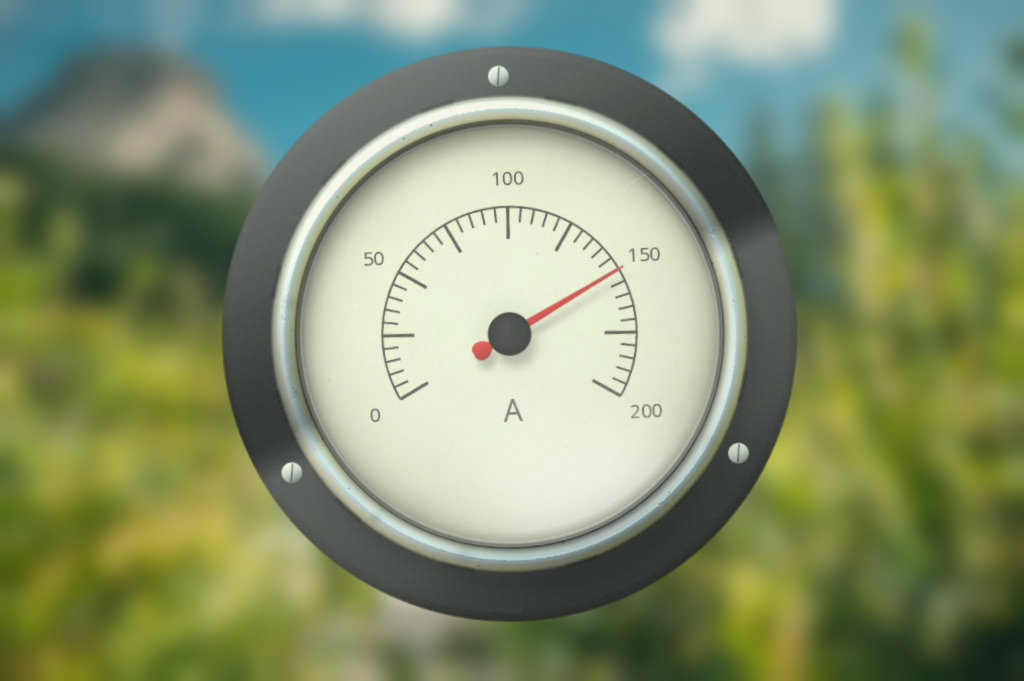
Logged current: 150,A
